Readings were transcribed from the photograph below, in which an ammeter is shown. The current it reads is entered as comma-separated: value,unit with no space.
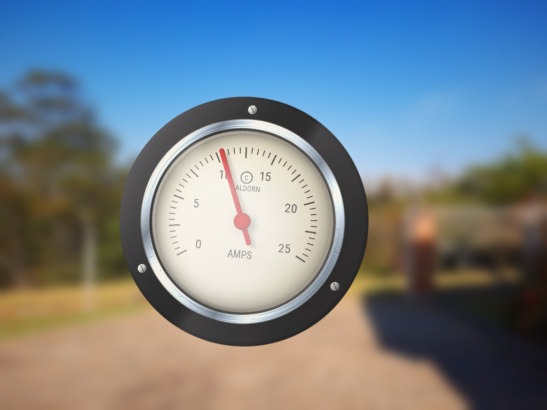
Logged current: 10.5,A
